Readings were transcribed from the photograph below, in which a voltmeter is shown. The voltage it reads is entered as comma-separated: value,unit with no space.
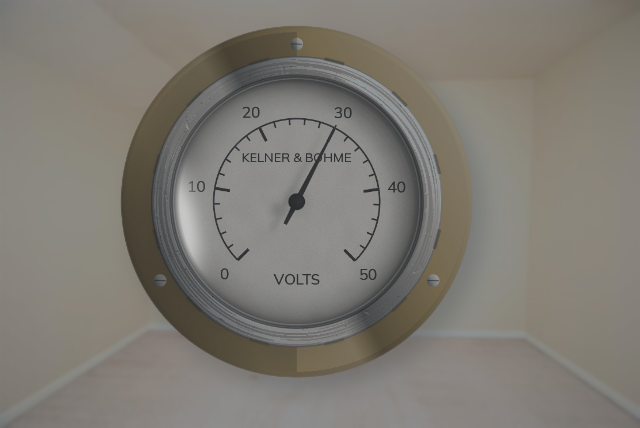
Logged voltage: 30,V
